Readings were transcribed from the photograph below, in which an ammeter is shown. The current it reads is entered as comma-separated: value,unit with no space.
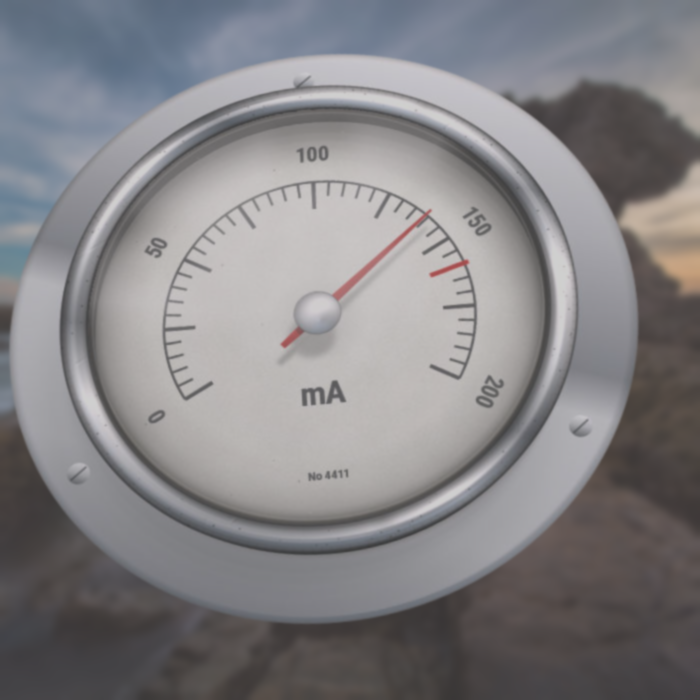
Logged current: 140,mA
